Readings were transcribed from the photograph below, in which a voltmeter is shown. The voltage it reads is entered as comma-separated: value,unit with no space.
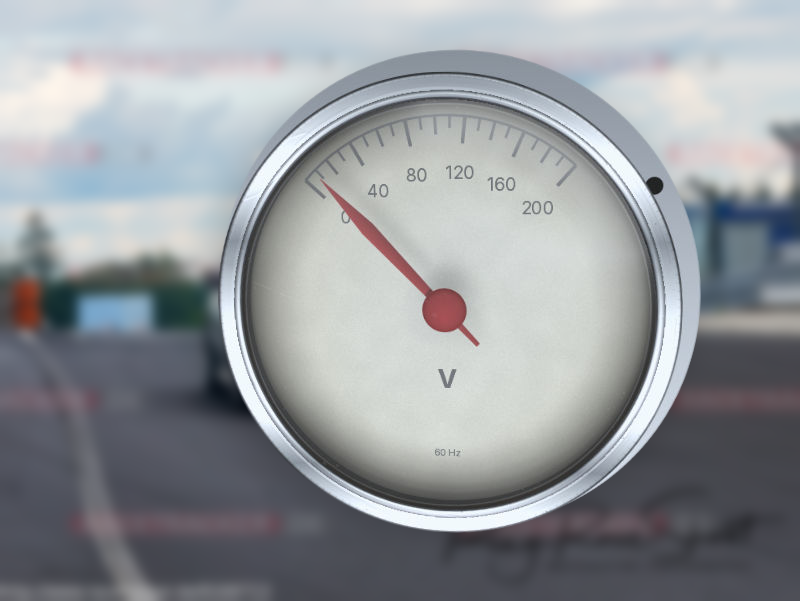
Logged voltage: 10,V
